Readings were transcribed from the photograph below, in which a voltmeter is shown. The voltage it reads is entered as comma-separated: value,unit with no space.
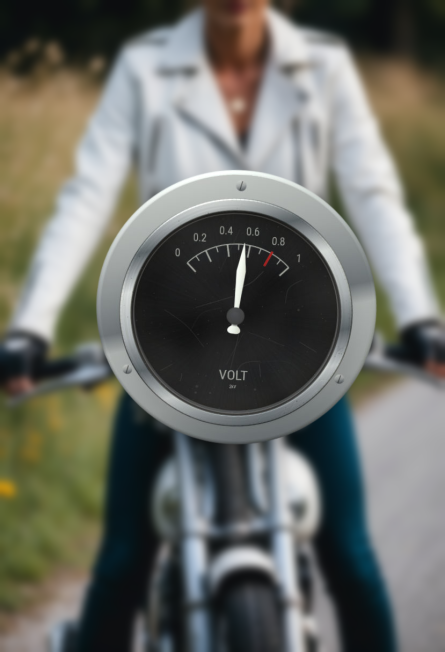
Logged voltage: 0.55,V
